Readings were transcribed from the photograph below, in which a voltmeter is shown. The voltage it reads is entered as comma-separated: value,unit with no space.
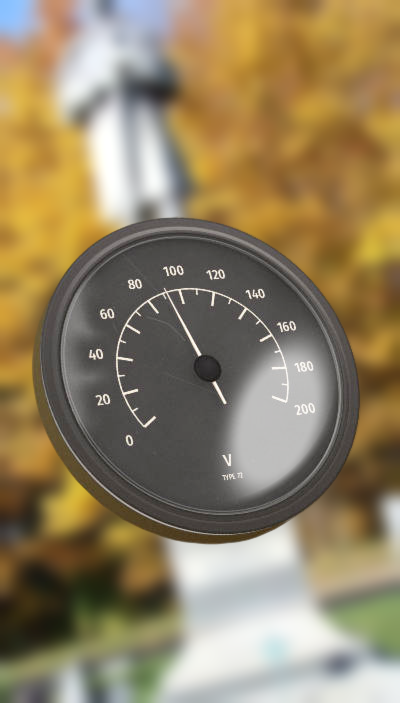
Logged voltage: 90,V
